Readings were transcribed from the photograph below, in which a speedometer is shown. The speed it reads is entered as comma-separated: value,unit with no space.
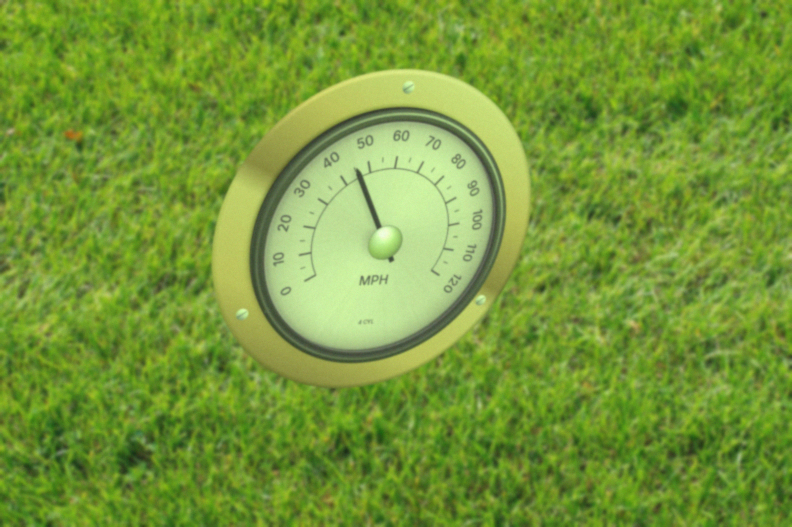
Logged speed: 45,mph
